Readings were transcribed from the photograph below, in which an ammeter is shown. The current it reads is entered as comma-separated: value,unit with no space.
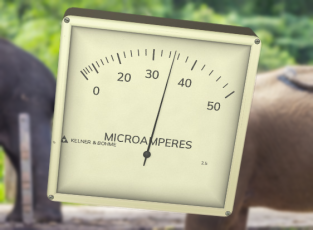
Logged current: 35,µA
